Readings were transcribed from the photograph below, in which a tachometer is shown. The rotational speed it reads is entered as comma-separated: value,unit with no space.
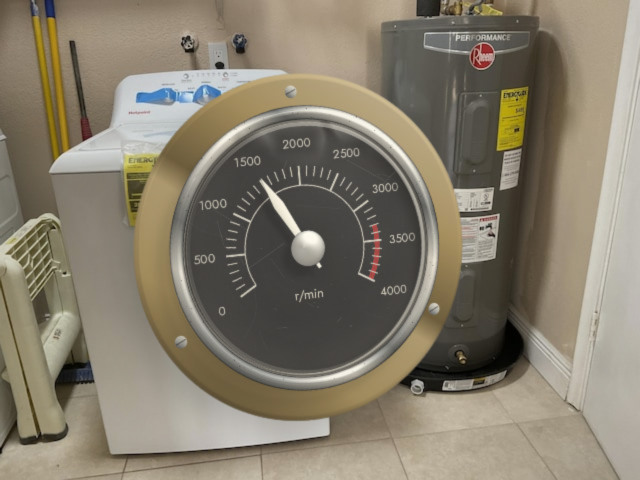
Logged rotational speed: 1500,rpm
